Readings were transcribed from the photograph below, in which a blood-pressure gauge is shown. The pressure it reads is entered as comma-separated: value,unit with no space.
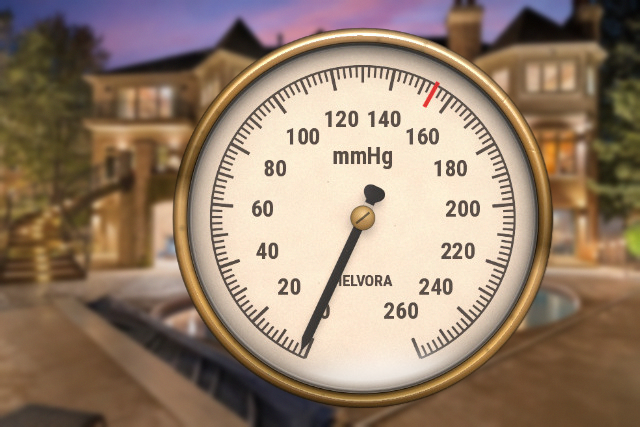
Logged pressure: 2,mmHg
